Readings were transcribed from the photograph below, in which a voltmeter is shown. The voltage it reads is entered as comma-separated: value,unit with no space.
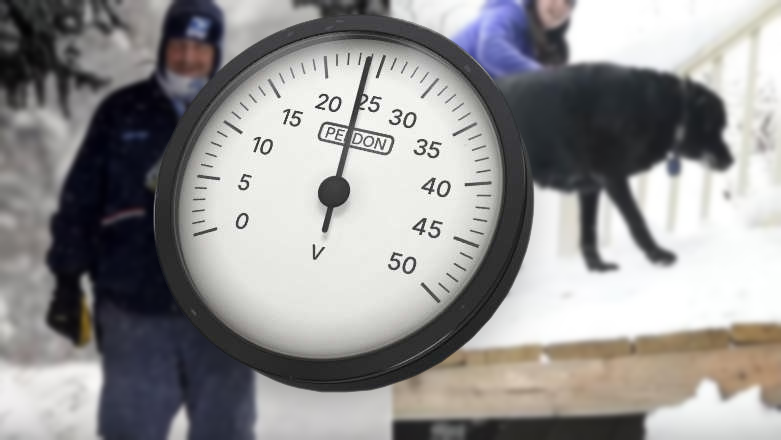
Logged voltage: 24,V
